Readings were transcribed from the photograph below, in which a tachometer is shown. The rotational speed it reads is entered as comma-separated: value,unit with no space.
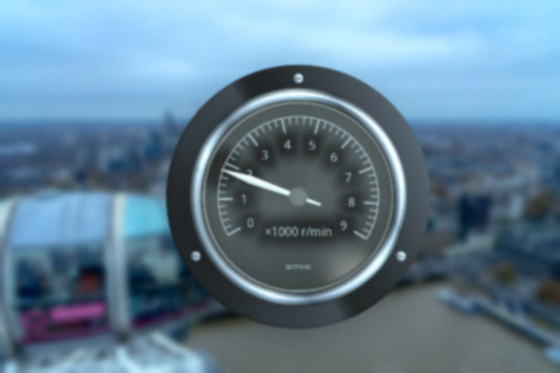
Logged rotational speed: 1800,rpm
